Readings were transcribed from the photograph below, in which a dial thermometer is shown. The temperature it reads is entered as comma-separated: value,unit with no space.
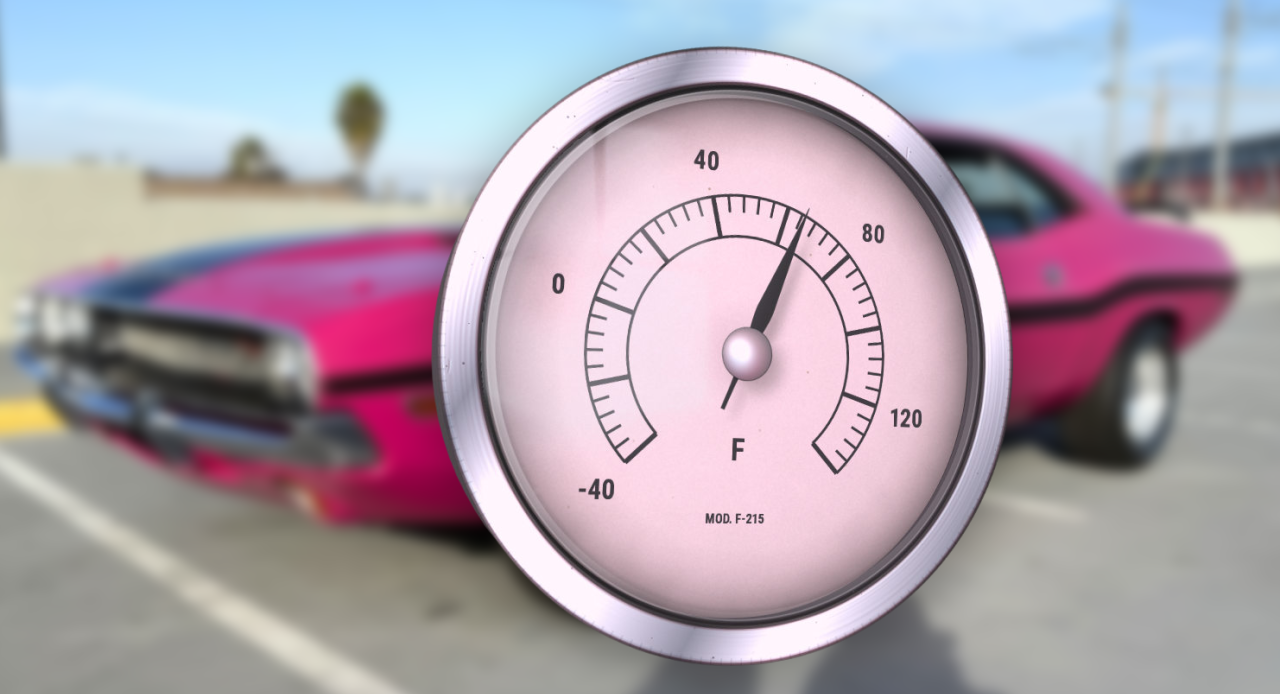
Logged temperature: 64,°F
